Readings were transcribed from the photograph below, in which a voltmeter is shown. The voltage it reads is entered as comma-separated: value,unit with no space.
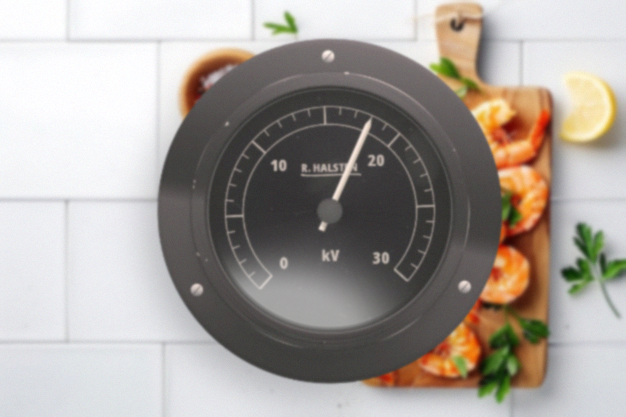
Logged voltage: 18,kV
